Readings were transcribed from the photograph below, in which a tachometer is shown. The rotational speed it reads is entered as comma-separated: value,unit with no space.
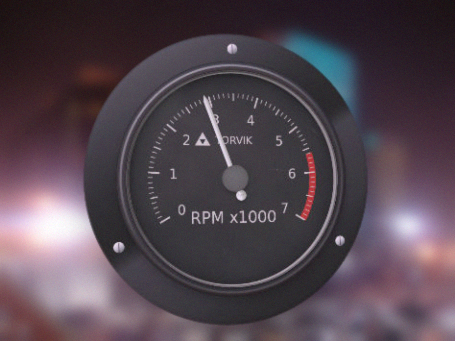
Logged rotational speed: 2900,rpm
